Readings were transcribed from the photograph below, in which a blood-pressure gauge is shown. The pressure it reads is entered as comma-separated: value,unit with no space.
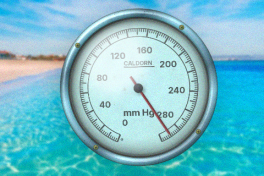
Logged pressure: 290,mmHg
